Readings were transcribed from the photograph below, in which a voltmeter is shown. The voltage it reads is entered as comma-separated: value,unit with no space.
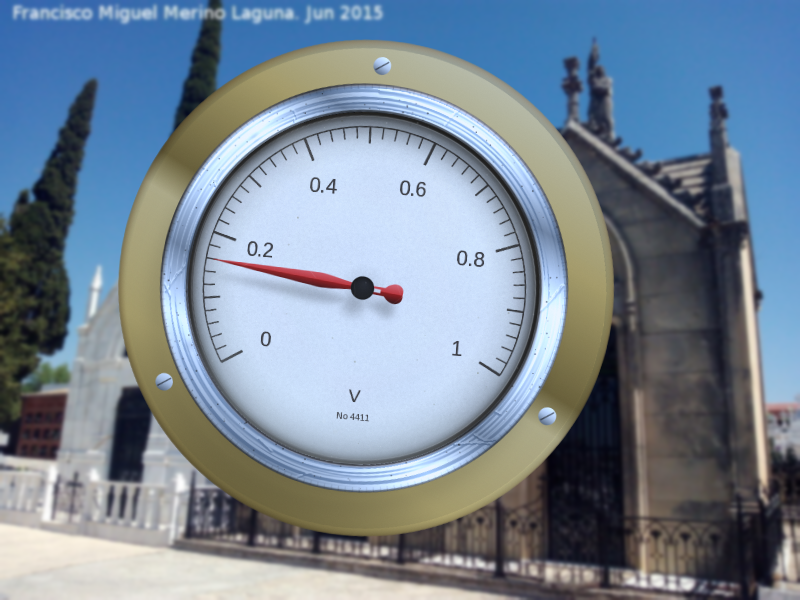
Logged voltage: 0.16,V
